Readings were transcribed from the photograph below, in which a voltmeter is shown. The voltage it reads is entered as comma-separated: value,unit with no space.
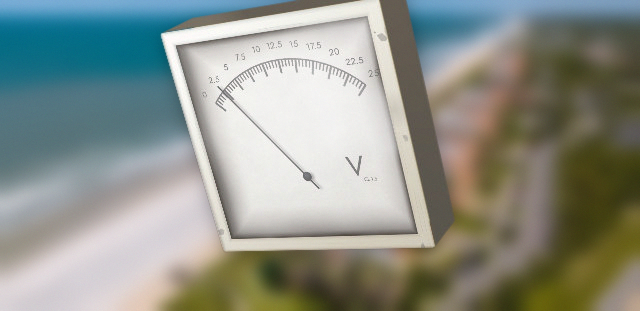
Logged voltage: 2.5,V
